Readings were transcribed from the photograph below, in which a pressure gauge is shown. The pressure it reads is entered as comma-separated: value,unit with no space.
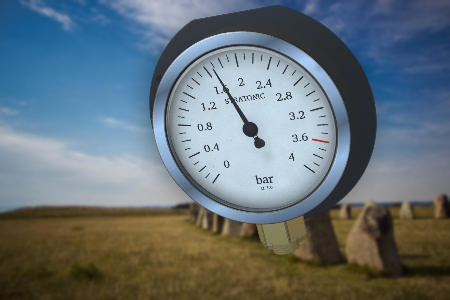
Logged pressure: 1.7,bar
